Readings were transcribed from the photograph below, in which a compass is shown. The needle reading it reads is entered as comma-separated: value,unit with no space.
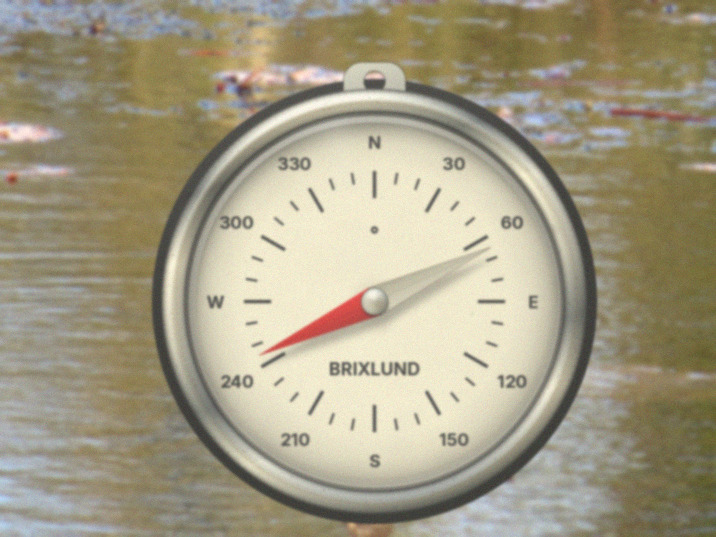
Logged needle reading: 245,°
